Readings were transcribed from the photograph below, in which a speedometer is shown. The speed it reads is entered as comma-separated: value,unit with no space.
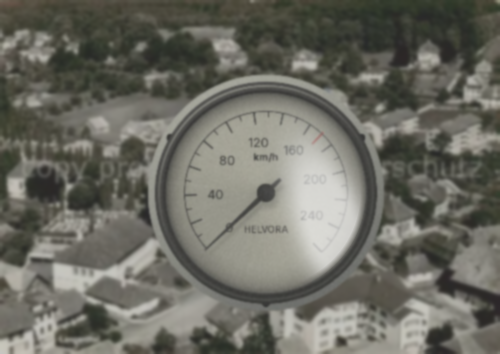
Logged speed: 0,km/h
